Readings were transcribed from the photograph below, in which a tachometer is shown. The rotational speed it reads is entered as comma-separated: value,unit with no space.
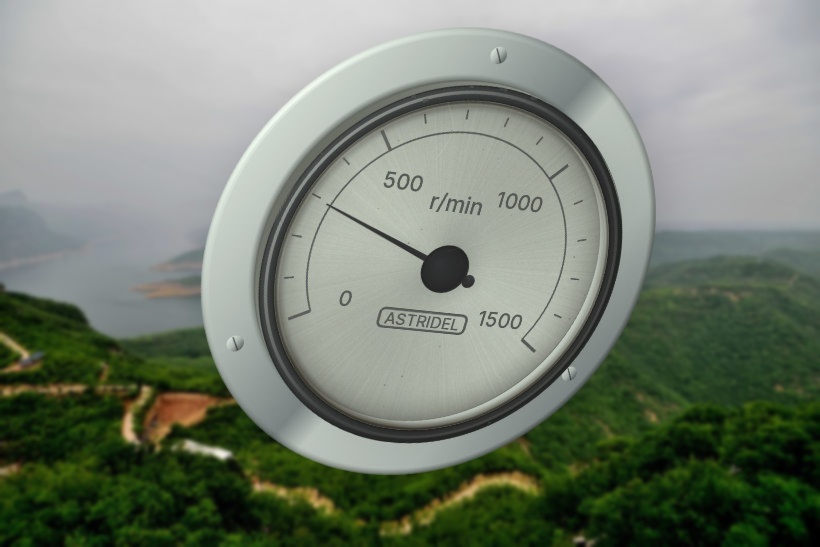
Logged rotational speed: 300,rpm
